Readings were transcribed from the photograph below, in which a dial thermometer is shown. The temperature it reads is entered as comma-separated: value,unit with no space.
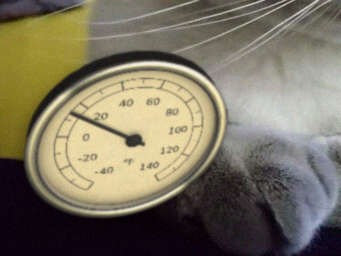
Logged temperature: 15,°F
